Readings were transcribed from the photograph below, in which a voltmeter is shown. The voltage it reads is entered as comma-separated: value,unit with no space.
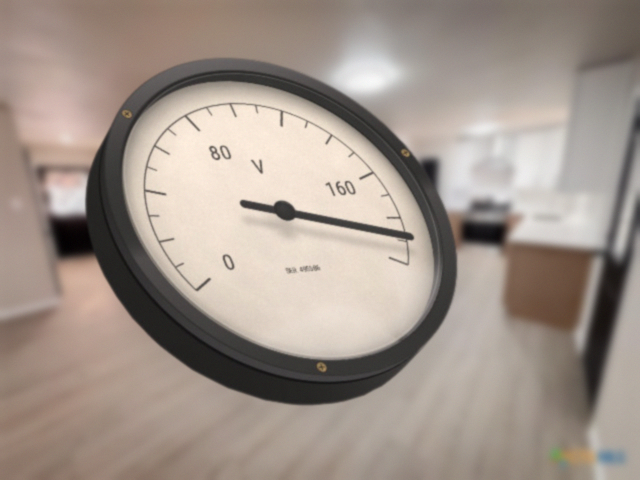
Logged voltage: 190,V
